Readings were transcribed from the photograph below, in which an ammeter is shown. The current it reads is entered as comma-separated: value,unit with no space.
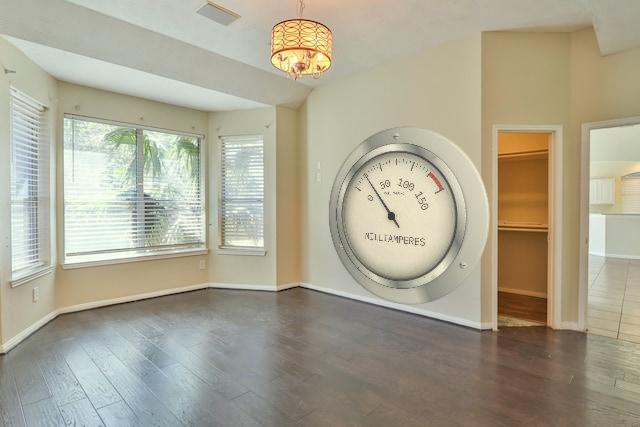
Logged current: 25,mA
